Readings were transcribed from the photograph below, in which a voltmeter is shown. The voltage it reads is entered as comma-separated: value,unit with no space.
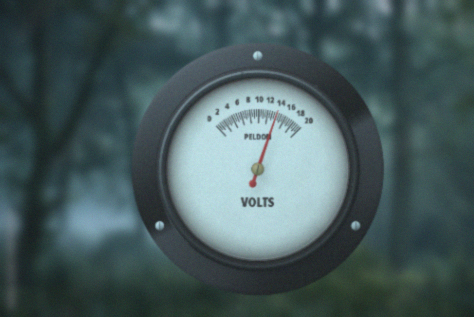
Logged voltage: 14,V
